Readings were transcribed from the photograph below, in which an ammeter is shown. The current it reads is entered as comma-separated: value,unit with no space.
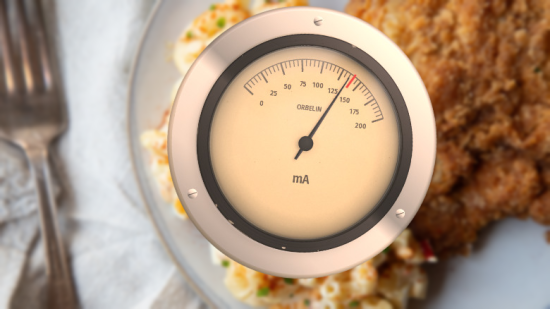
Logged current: 135,mA
